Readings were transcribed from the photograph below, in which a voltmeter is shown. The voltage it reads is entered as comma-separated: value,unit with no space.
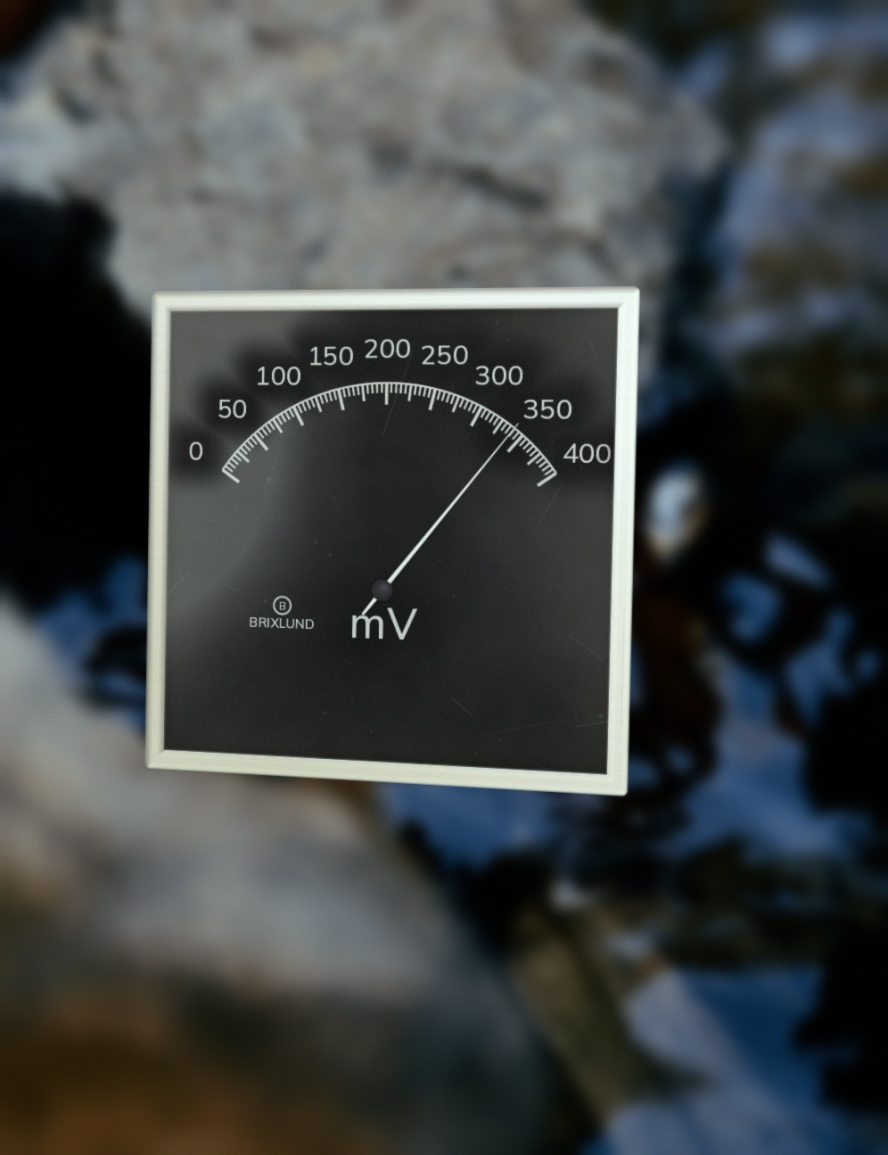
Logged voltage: 340,mV
